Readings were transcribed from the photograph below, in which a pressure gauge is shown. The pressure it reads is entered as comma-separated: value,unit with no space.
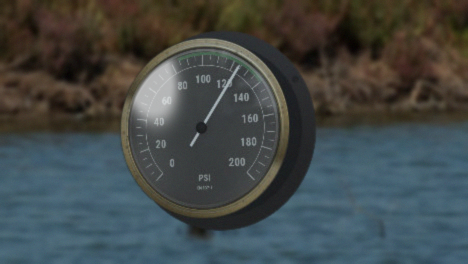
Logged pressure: 125,psi
